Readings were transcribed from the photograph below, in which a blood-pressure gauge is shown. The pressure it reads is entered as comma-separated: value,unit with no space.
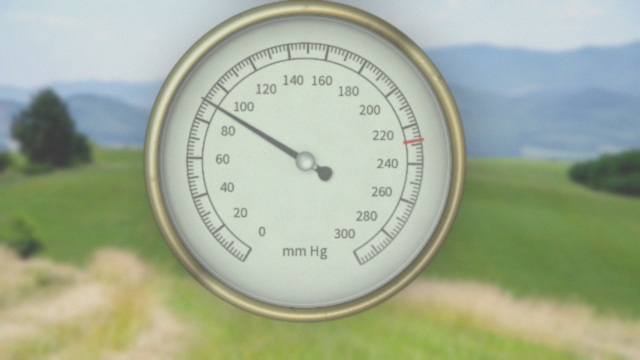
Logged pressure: 90,mmHg
